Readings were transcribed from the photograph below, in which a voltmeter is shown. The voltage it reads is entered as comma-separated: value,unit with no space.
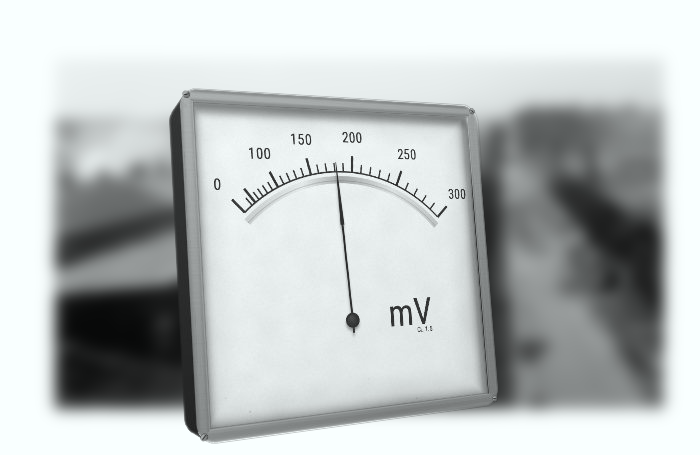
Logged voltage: 180,mV
